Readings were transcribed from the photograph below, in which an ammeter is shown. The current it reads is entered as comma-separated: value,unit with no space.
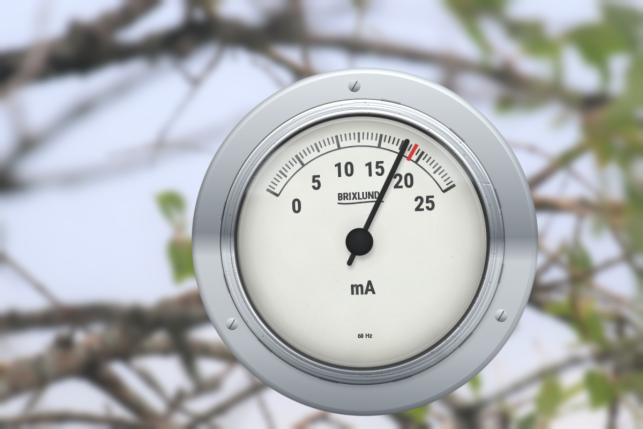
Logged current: 18,mA
